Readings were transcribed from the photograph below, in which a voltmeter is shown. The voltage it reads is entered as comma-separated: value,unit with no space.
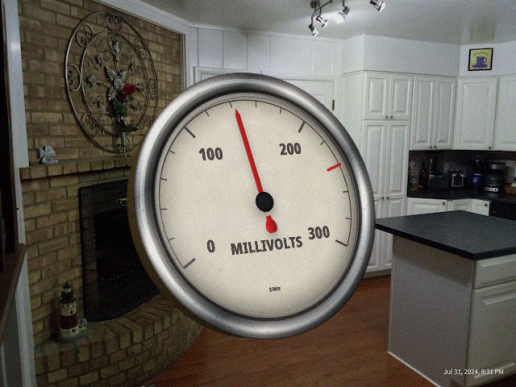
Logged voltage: 140,mV
